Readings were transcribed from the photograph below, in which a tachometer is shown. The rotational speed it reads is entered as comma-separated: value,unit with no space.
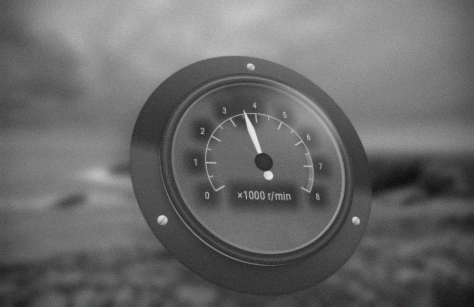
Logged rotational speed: 3500,rpm
